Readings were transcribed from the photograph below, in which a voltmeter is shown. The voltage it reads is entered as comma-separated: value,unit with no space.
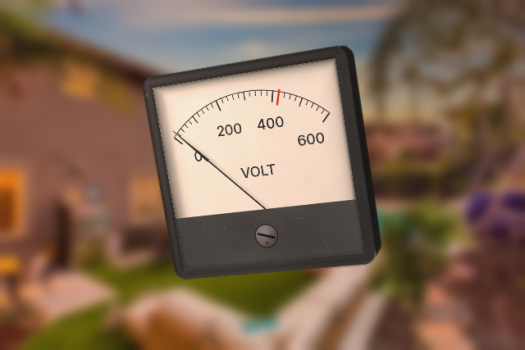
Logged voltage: 20,V
